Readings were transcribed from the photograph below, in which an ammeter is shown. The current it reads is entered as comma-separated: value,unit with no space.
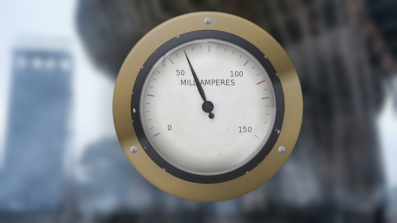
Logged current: 60,mA
